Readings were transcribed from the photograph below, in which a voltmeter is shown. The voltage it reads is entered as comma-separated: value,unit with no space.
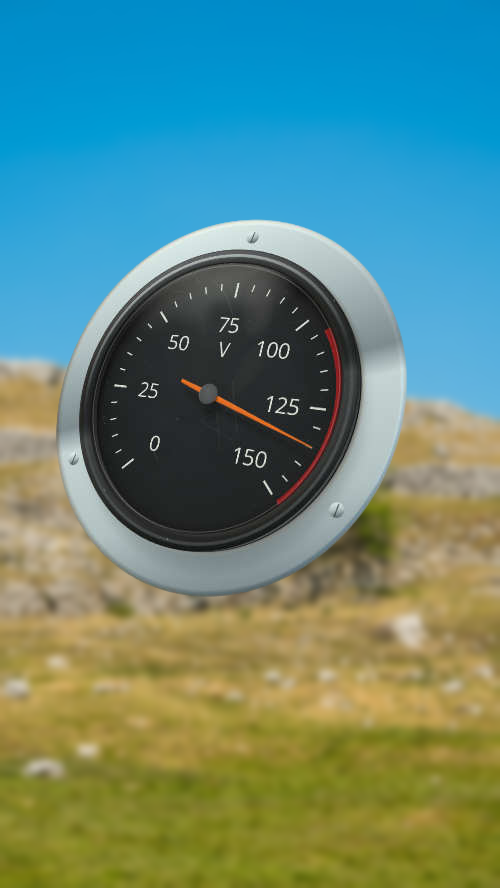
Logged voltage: 135,V
